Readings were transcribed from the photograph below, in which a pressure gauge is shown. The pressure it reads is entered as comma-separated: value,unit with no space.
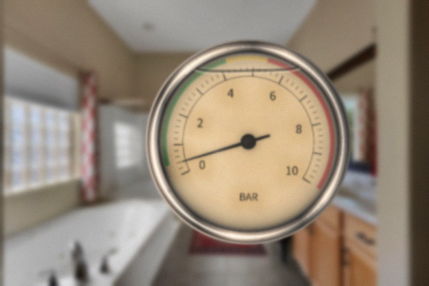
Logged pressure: 0.4,bar
